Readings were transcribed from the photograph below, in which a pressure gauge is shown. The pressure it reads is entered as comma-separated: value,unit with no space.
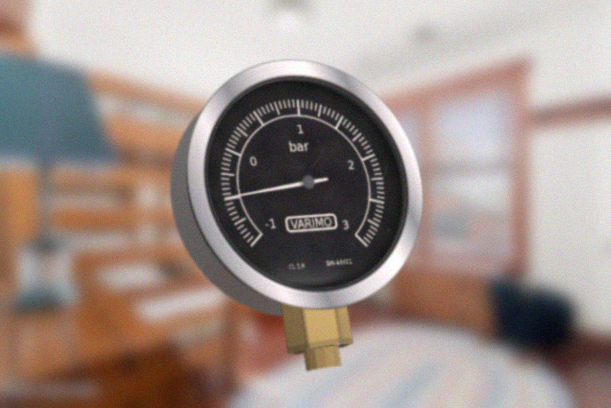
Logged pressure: -0.5,bar
